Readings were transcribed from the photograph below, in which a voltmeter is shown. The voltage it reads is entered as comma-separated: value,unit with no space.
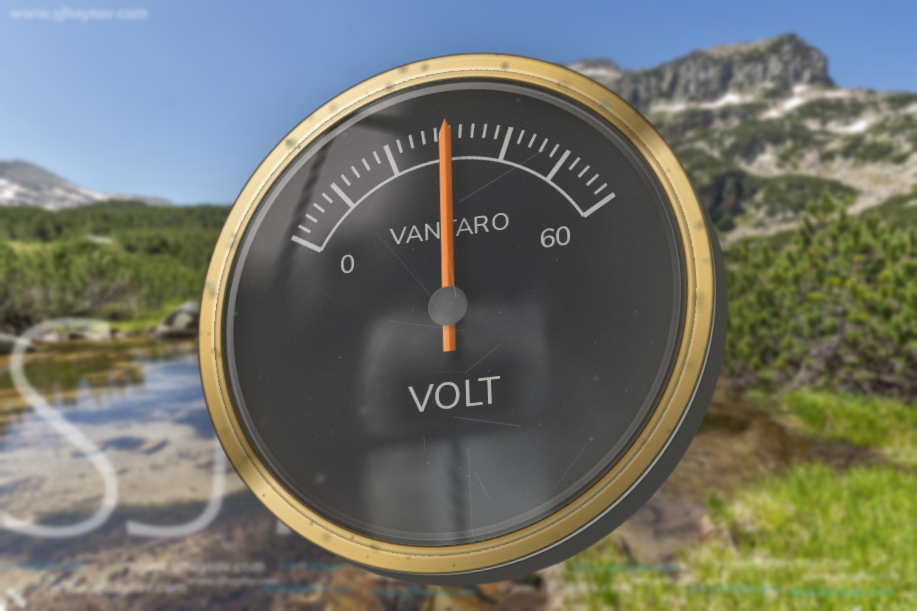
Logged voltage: 30,V
